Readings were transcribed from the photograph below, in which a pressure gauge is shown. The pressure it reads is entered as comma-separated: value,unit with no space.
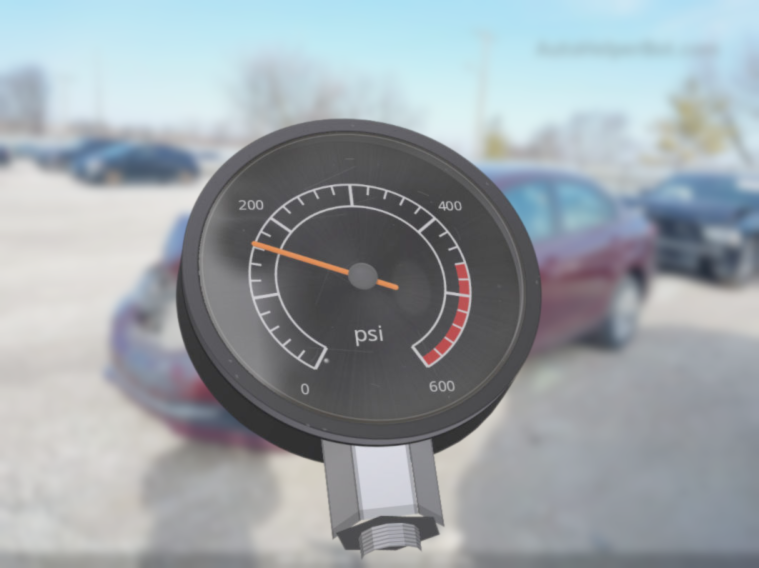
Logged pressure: 160,psi
